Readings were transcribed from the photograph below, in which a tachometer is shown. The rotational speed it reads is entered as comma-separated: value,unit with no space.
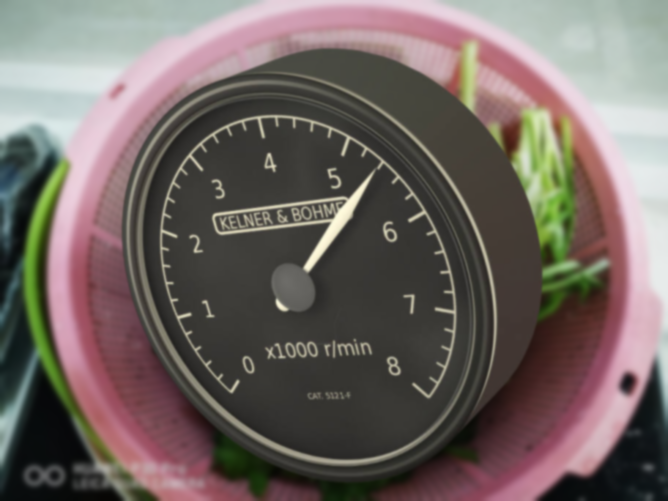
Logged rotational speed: 5400,rpm
